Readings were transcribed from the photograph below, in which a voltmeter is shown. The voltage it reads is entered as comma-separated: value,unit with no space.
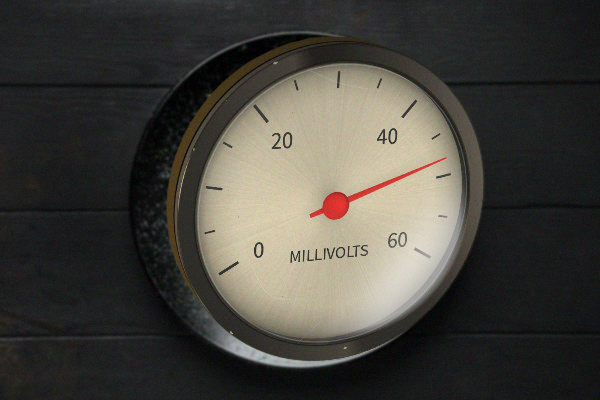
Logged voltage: 47.5,mV
